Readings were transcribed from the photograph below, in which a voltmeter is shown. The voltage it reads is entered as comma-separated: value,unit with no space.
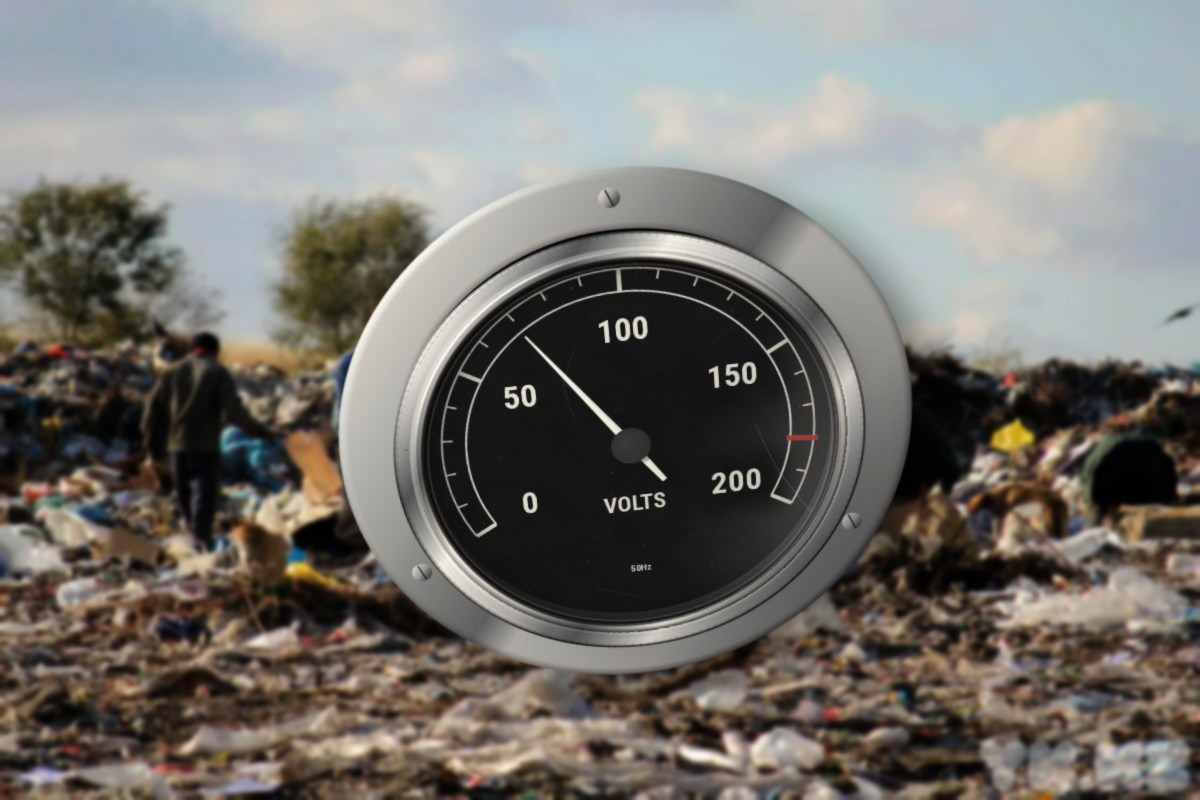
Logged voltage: 70,V
